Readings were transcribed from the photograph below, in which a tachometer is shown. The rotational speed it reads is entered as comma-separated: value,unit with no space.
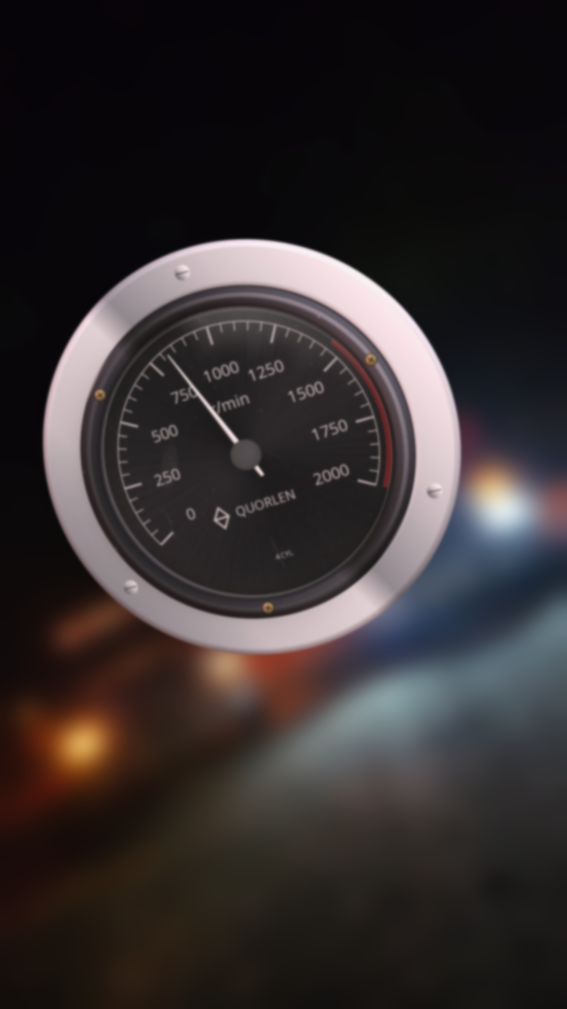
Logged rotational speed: 825,rpm
